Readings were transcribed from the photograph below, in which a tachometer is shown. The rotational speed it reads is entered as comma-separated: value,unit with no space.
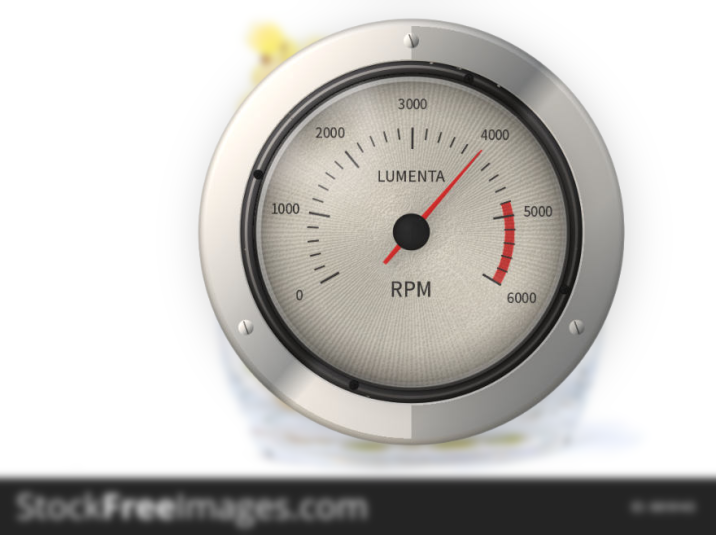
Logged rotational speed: 4000,rpm
